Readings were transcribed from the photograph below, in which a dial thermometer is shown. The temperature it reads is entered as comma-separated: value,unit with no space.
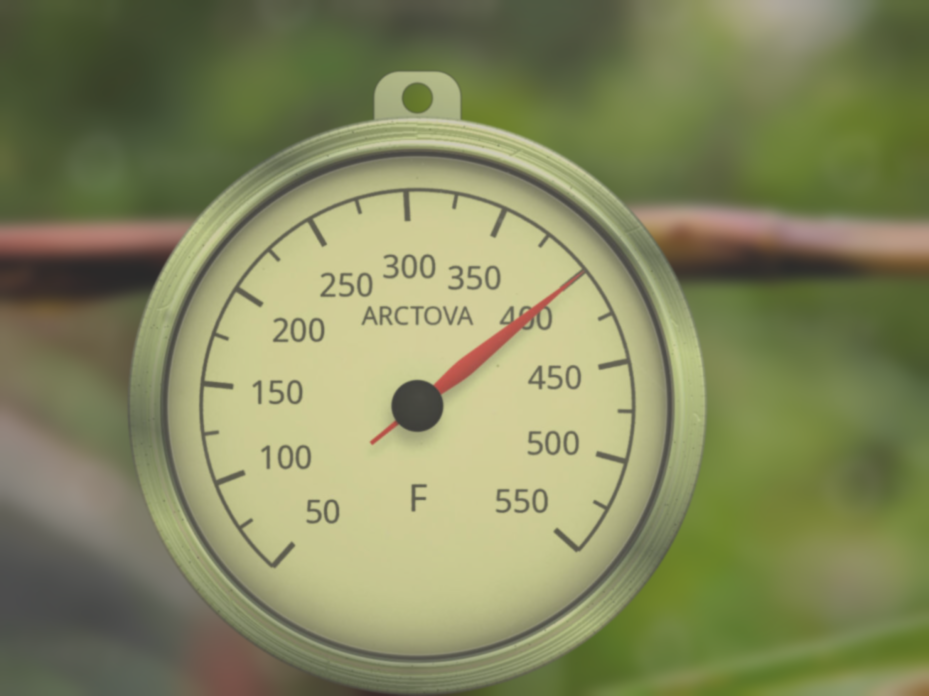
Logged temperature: 400,°F
